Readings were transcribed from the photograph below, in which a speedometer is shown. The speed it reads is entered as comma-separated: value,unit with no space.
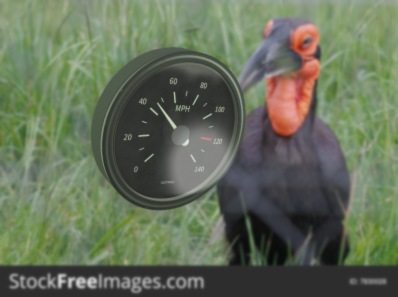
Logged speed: 45,mph
